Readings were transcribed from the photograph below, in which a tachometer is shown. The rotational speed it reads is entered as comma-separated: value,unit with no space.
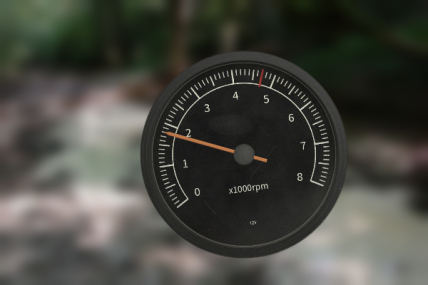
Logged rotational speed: 1800,rpm
